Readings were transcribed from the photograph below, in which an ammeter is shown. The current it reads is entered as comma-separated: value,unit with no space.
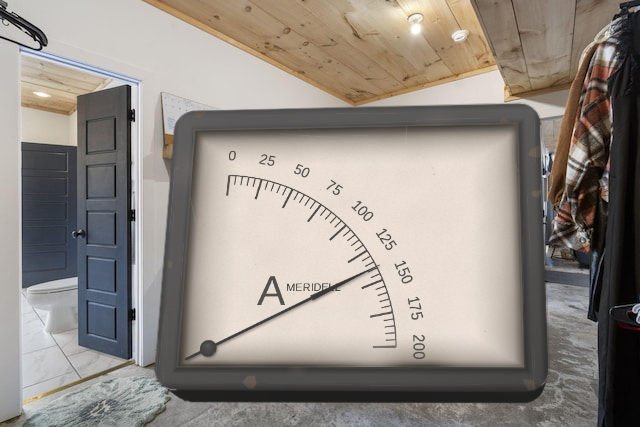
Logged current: 140,A
